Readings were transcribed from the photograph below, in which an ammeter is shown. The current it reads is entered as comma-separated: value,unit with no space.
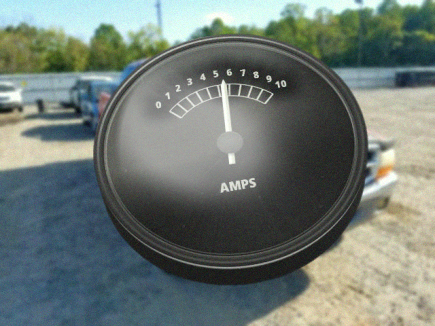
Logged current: 5.5,A
